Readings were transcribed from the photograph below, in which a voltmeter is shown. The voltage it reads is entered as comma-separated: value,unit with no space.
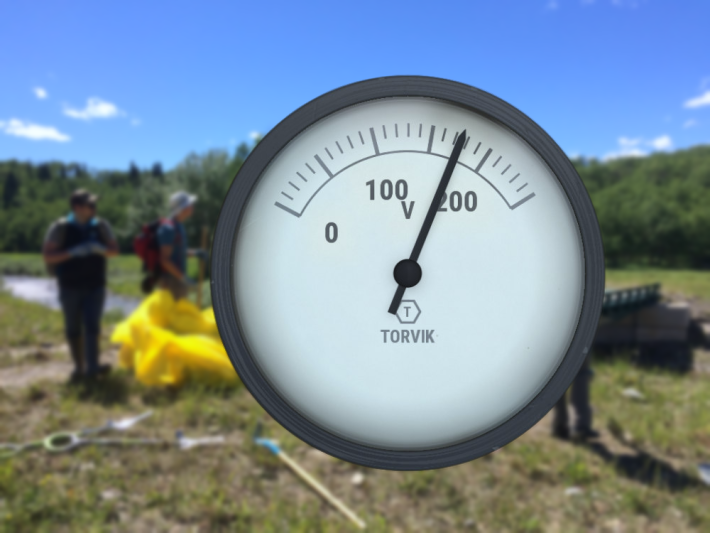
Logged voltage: 175,V
